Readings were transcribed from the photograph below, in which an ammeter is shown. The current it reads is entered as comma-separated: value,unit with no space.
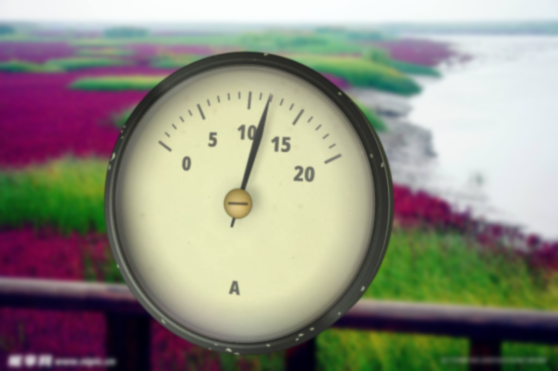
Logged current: 12,A
